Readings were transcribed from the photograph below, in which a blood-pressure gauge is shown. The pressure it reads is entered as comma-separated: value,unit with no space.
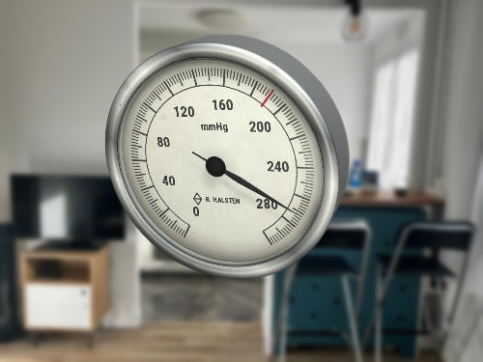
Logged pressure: 270,mmHg
